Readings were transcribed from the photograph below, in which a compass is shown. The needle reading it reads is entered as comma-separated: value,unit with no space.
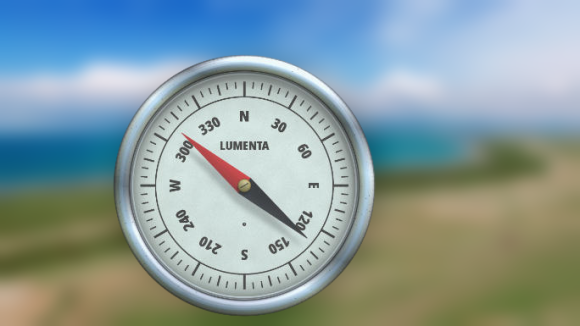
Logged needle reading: 310,°
